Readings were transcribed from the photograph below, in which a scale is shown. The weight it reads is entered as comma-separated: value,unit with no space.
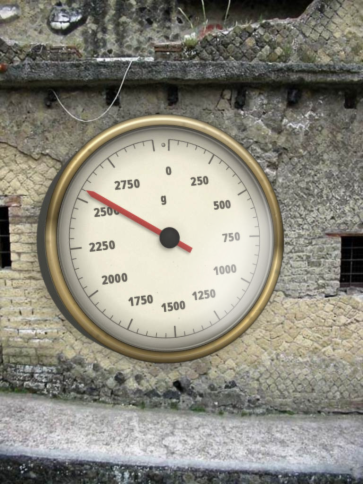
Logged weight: 2550,g
